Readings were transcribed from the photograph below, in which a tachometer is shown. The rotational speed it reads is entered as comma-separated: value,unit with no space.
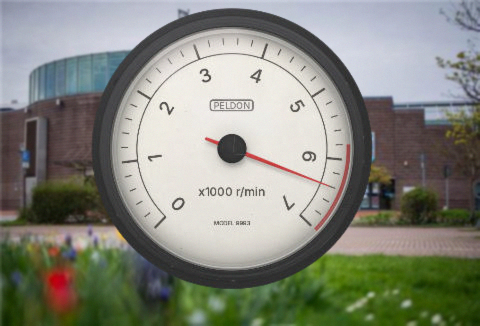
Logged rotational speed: 6400,rpm
